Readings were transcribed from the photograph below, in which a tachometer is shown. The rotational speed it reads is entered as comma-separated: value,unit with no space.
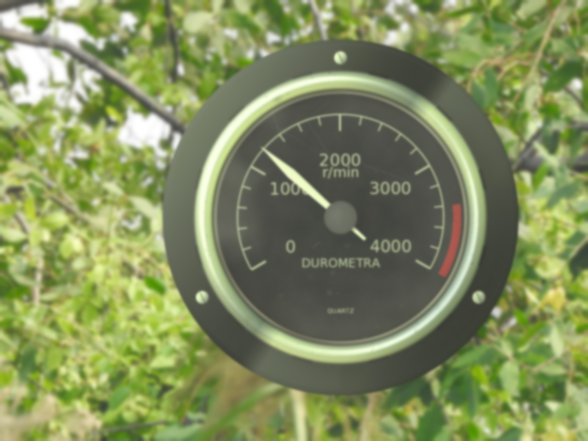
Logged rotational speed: 1200,rpm
